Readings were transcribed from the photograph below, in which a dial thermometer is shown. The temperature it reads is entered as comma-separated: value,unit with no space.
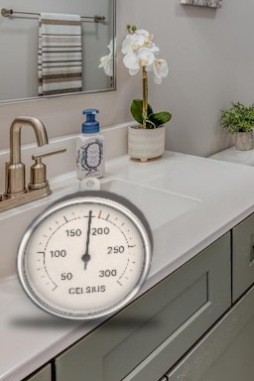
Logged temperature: 180,°C
